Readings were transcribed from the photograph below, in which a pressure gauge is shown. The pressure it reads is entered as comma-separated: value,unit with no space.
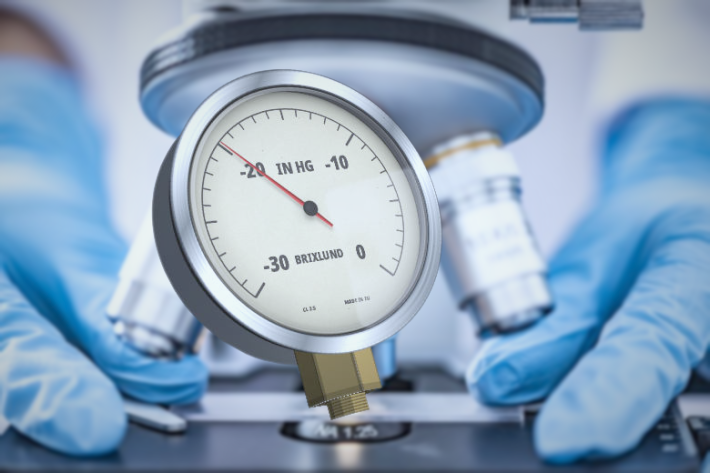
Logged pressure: -20,inHg
